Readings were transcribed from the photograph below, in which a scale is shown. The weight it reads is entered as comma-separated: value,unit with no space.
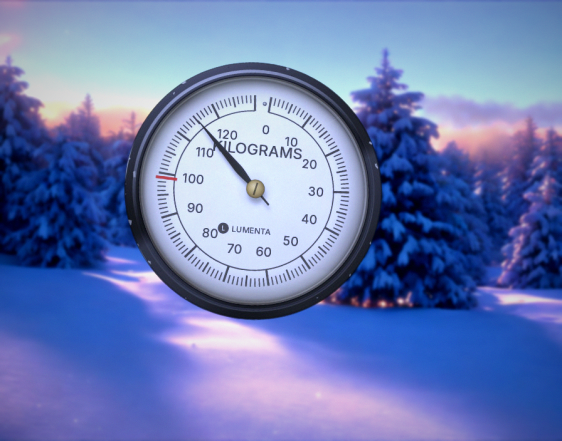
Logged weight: 115,kg
